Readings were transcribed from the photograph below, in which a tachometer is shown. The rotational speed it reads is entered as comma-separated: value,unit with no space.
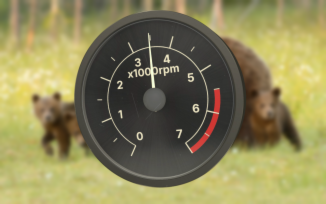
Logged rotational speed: 3500,rpm
